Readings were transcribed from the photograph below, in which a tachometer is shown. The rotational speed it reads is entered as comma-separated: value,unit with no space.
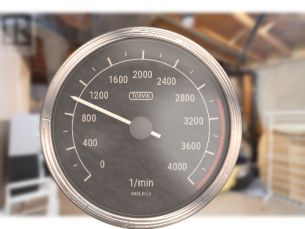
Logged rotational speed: 1000,rpm
